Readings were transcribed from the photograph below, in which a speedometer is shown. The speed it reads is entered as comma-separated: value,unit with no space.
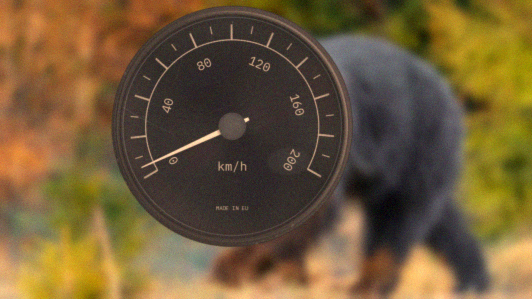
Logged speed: 5,km/h
